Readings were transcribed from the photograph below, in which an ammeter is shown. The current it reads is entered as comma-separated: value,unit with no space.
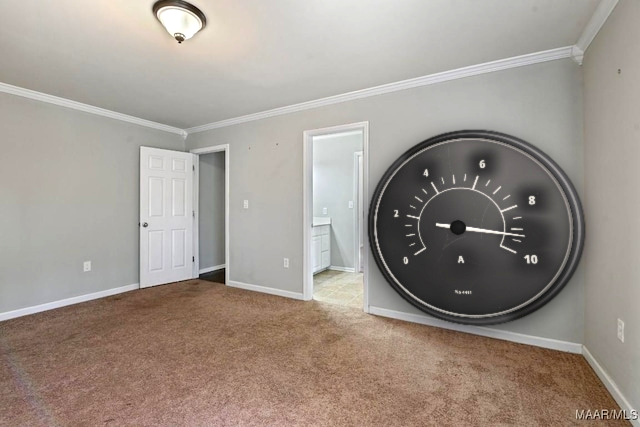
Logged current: 9.25,A
